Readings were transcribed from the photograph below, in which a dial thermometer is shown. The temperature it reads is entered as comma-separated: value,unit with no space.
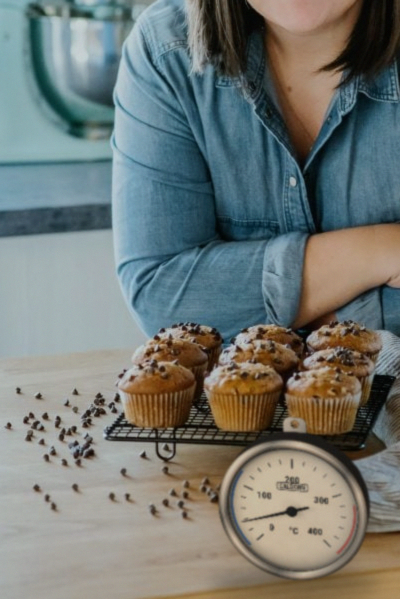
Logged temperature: 40,°C
